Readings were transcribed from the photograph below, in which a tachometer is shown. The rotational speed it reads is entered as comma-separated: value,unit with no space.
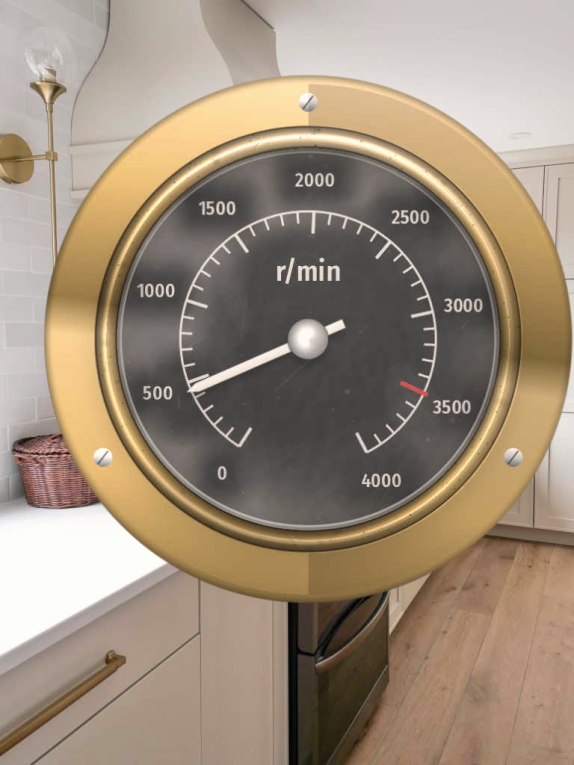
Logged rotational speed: 450,rpm
